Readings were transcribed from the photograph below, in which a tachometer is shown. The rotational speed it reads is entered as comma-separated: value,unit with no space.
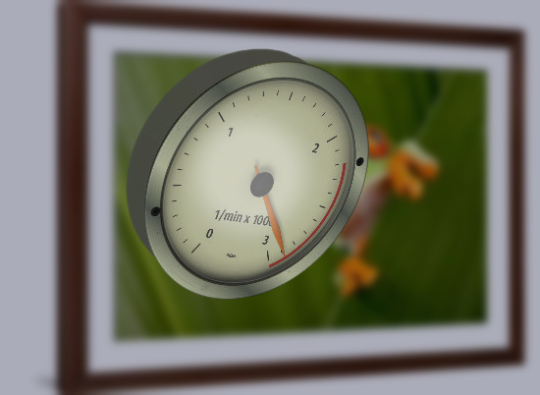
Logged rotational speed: 2900,rpm
